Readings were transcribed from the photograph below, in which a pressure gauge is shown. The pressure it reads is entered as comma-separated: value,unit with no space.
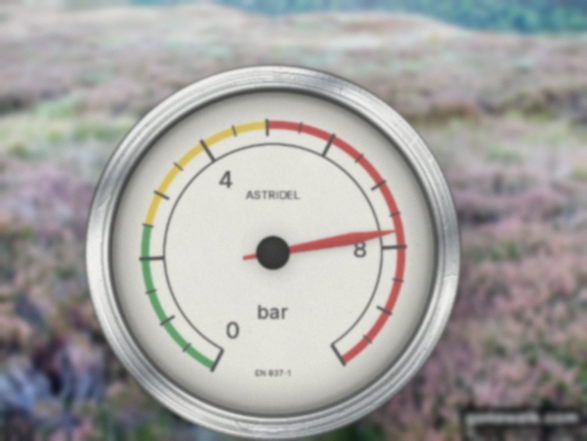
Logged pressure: 7.75,bar
